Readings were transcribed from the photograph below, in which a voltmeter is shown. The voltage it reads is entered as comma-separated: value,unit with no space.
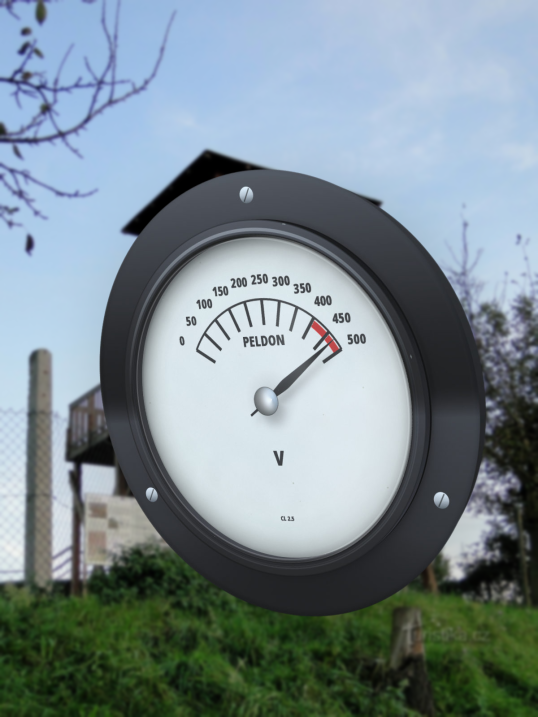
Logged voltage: 475,V
